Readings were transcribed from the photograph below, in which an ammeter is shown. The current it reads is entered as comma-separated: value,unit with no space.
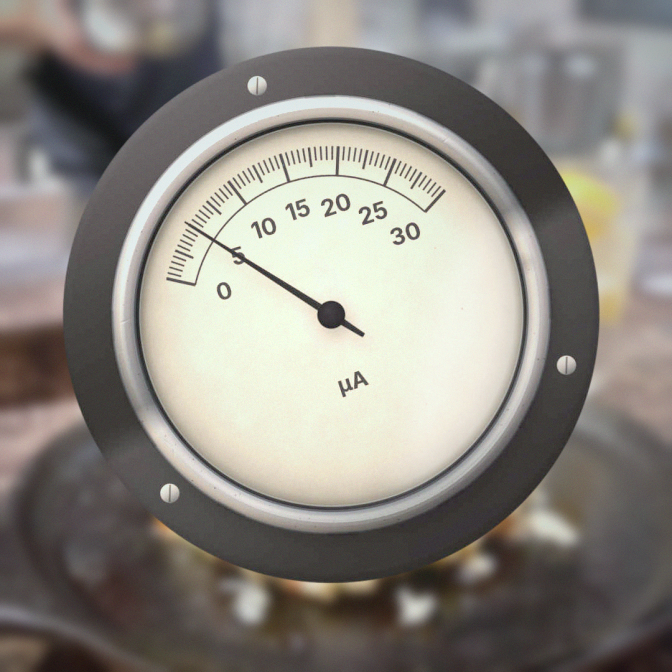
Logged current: 5,µA
